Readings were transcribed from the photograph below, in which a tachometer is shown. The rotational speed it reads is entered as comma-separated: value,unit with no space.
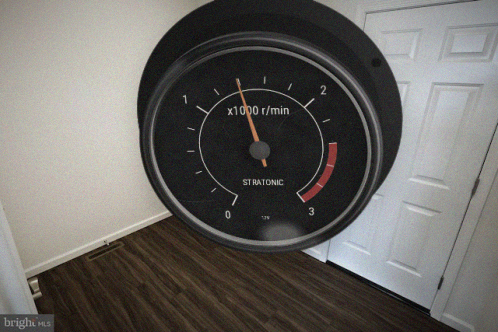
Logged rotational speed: 1400,rpm
